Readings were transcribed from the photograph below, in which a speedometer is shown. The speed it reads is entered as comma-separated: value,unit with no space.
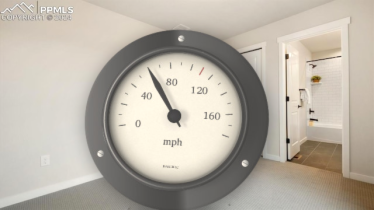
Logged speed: 60,mph
